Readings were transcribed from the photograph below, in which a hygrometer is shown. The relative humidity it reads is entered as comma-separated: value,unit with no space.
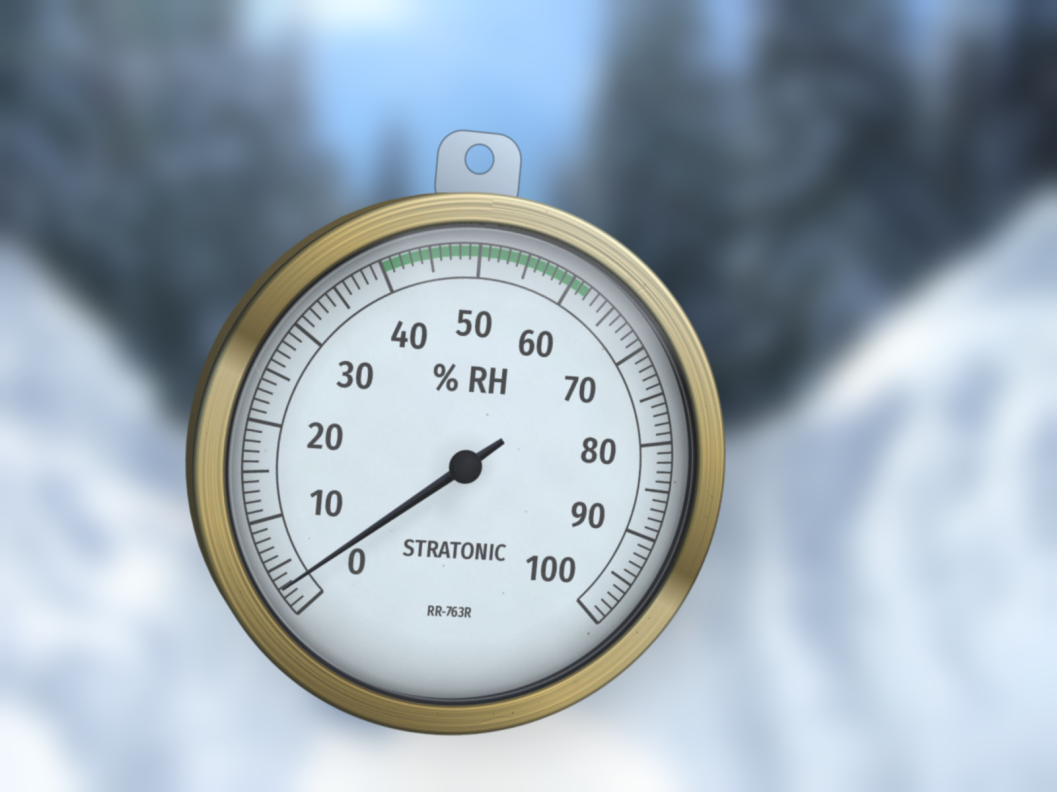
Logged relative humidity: 3,%
